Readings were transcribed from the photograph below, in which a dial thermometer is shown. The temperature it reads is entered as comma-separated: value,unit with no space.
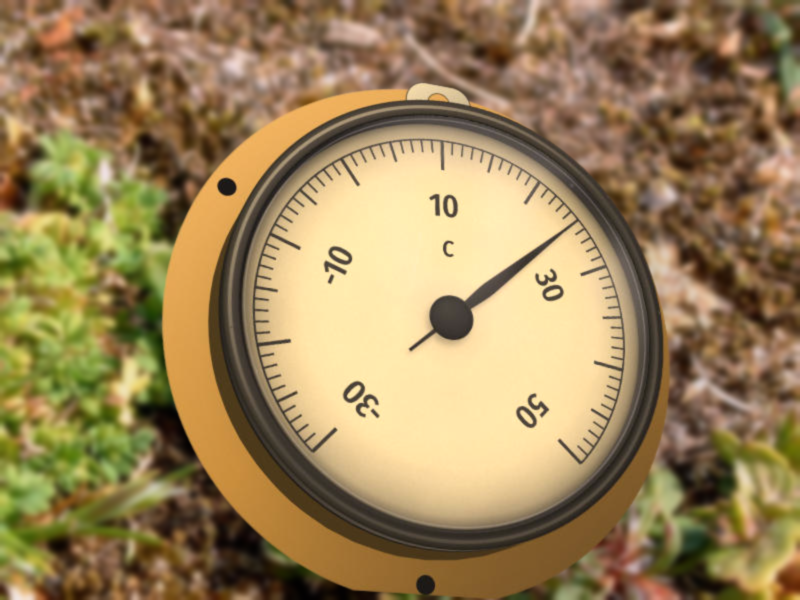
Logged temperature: 25,°C
